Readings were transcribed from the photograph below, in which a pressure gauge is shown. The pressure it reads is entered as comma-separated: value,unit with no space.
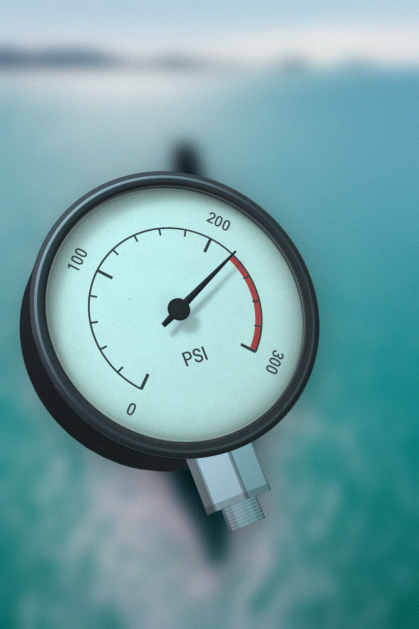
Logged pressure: 220,psi
